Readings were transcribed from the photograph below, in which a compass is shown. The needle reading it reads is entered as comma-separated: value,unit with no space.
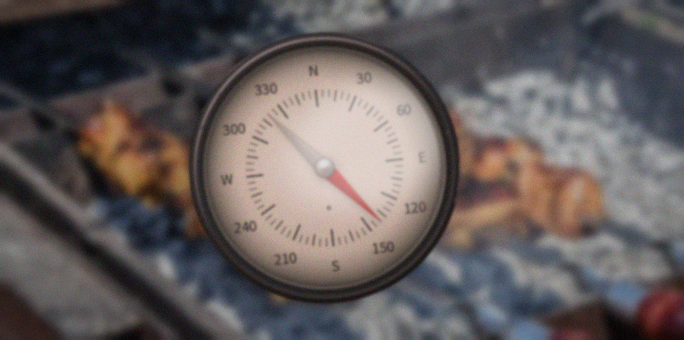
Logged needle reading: 140,°
